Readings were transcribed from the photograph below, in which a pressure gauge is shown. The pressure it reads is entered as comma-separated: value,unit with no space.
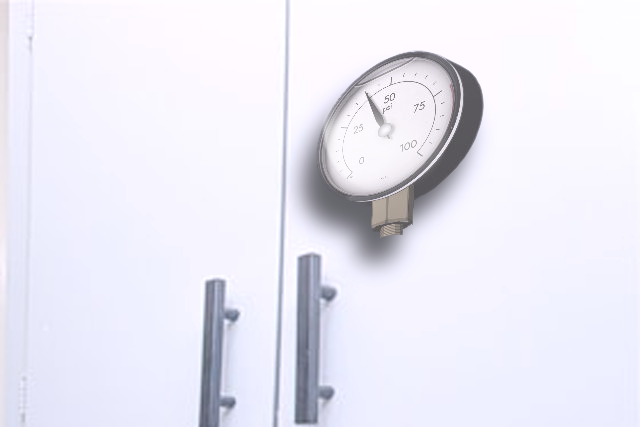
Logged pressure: 40,psi
